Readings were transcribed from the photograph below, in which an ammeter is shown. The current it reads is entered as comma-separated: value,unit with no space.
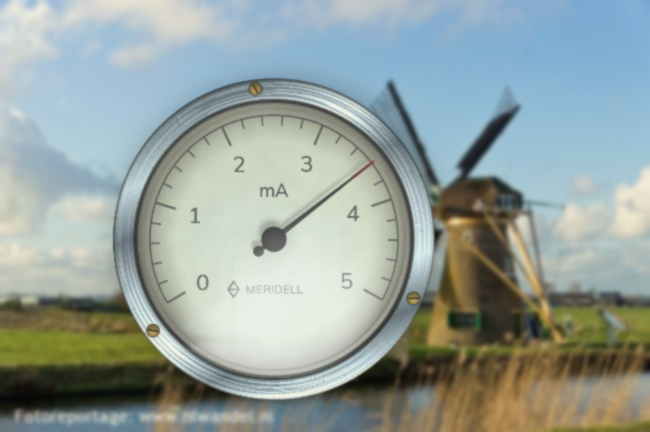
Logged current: 3.6,mA
